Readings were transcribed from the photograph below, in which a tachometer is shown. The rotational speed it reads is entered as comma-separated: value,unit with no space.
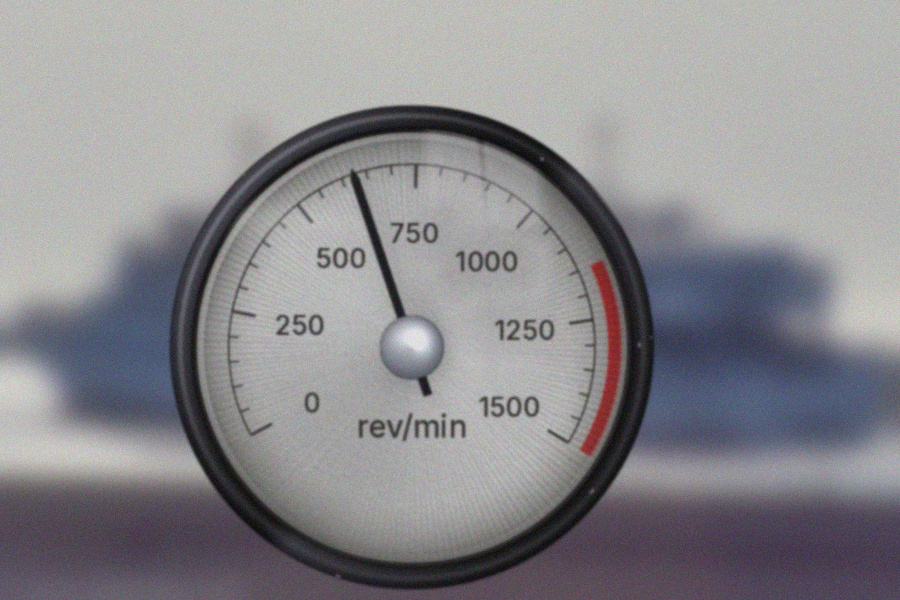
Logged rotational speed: 625,rpm
